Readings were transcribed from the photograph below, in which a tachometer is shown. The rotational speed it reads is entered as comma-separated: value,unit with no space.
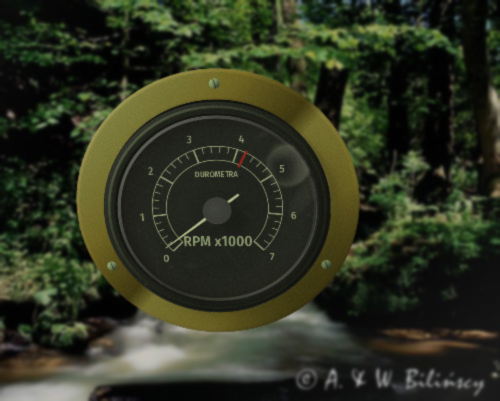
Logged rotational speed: 200,rpm
